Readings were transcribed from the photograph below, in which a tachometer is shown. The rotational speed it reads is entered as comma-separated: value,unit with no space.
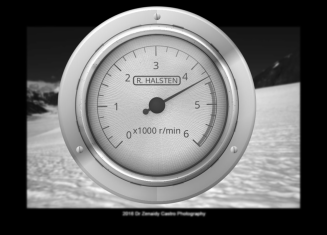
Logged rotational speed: 4375,rpm
